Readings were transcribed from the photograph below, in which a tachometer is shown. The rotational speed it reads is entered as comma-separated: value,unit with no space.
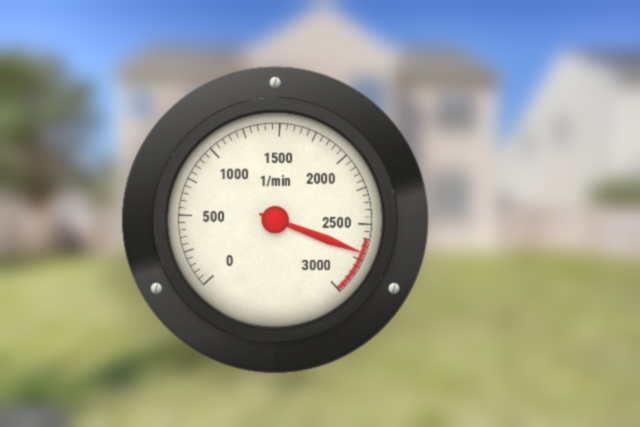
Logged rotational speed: 2700,rpm
